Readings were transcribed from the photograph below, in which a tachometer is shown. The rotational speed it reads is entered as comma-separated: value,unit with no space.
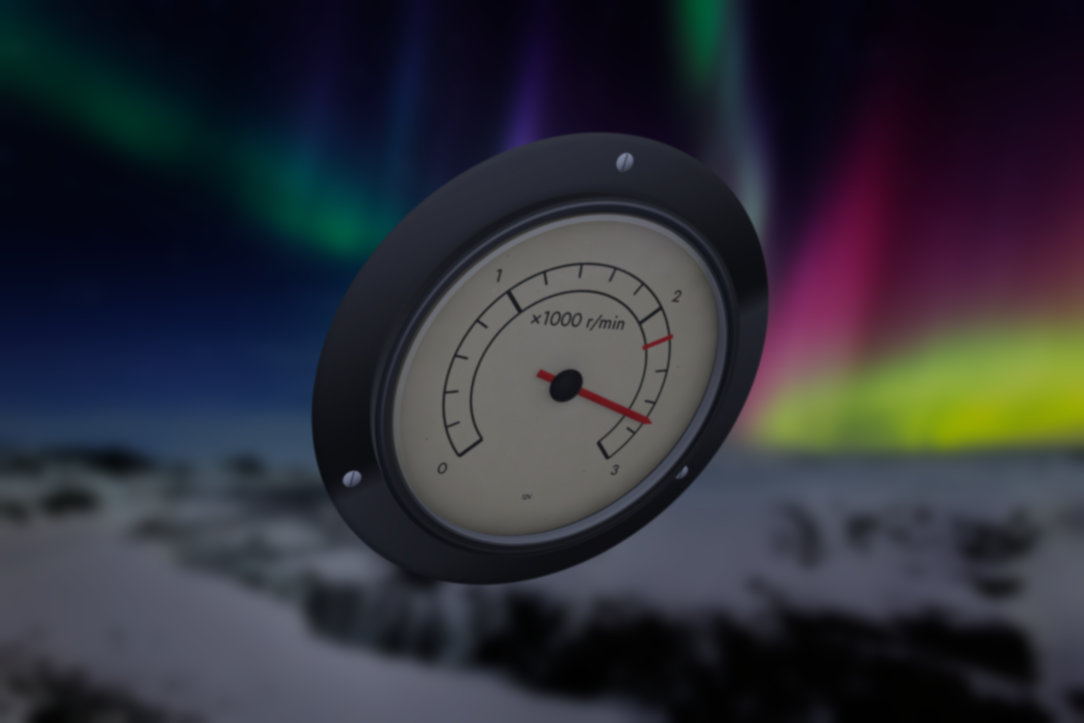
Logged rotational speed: 2700,rpm
